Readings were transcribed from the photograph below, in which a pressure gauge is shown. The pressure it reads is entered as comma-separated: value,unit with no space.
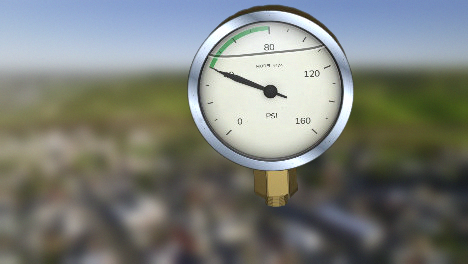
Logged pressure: 40,psi
